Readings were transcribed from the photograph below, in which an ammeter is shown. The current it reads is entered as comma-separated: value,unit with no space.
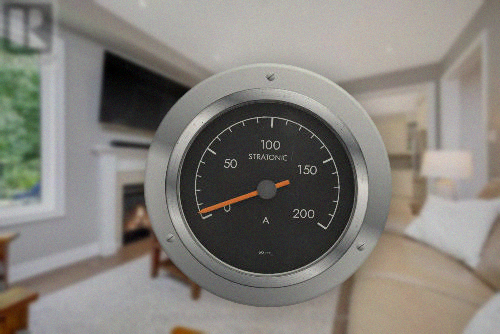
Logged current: 5,A
